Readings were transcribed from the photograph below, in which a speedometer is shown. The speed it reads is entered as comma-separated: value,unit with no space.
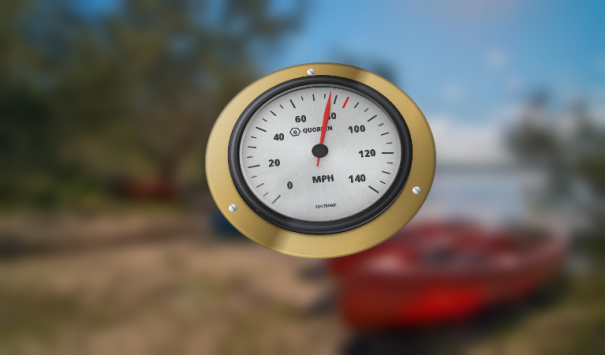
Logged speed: 77.5,mph
